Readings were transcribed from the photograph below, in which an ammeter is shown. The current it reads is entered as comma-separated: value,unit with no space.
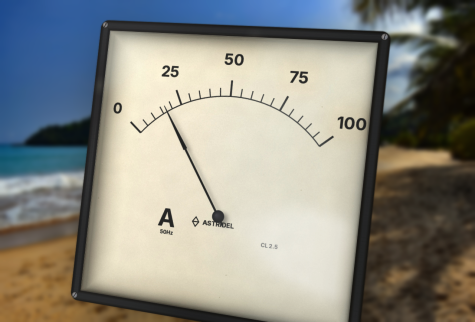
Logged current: 17.5,A
